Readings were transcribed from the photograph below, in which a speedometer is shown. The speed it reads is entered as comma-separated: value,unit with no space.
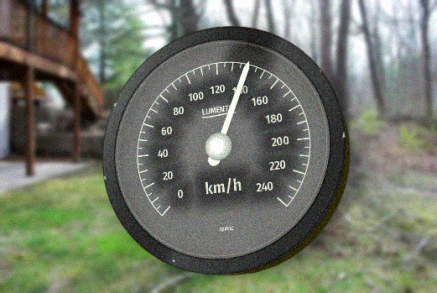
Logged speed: 140,km/h
